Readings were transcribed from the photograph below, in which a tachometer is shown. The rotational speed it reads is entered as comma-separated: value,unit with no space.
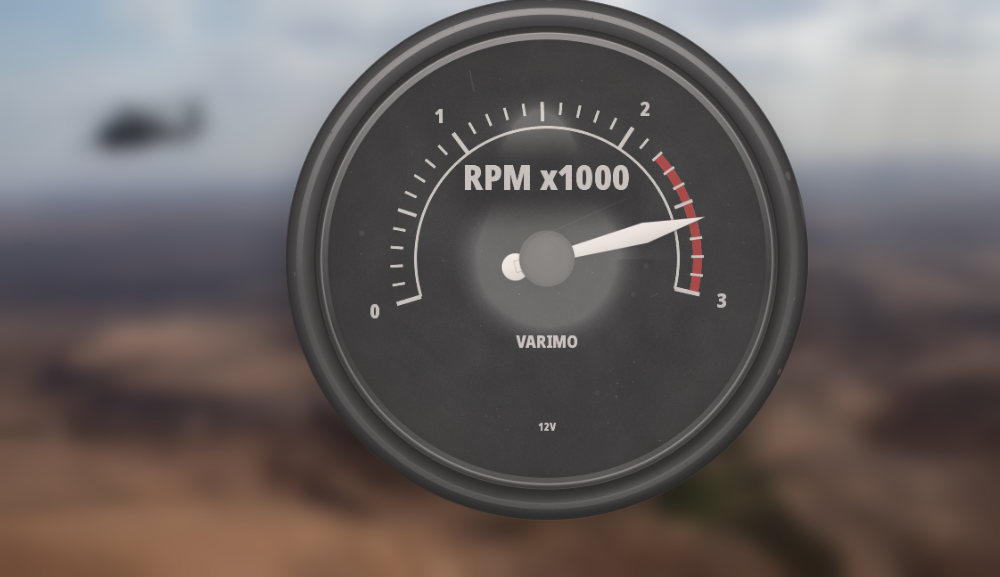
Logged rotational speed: 2600,rpm
